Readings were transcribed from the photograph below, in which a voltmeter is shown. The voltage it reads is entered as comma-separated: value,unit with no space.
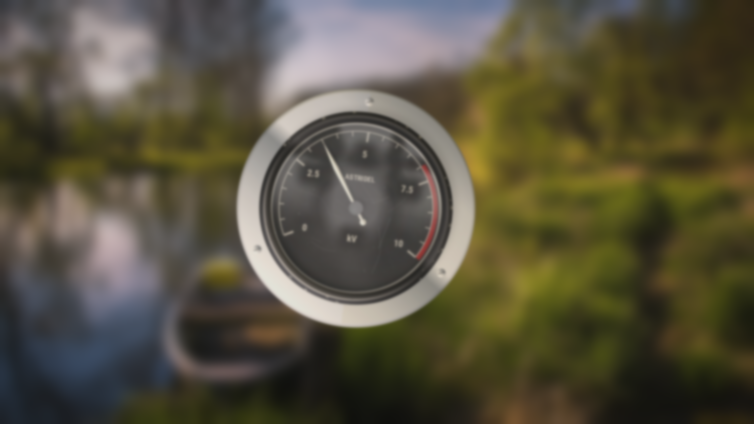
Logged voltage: 3.5,kV
